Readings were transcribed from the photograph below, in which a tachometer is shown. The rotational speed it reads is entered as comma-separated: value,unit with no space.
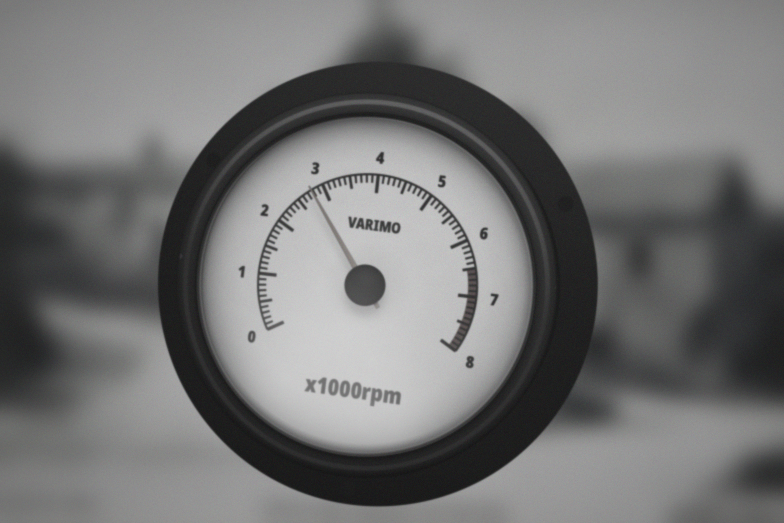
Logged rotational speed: 2800,rpm
